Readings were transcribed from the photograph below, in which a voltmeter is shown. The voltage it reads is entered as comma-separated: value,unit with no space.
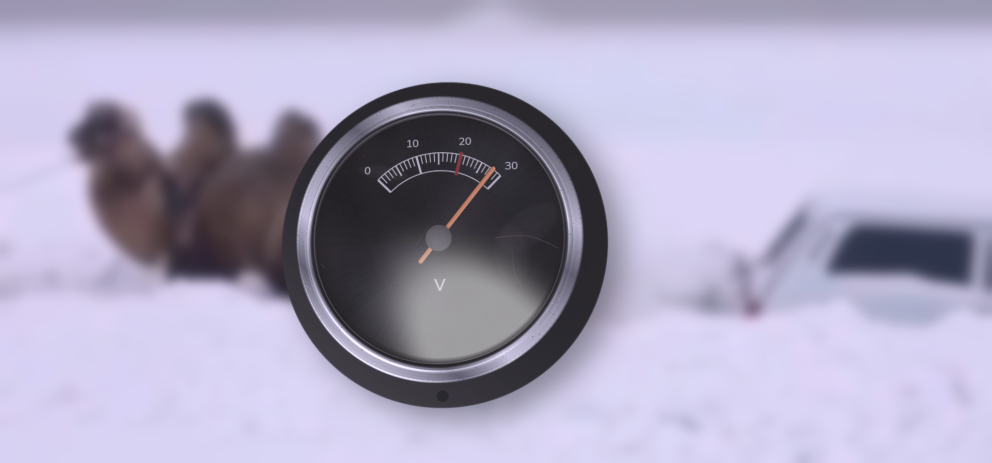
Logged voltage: 28,V
